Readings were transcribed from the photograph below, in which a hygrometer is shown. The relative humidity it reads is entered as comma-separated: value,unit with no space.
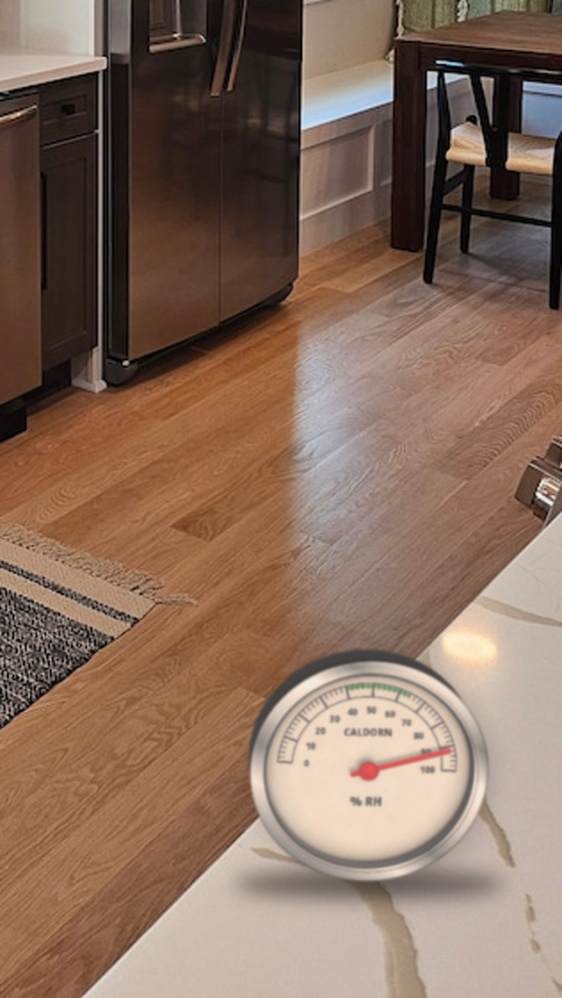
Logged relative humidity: 90,%
